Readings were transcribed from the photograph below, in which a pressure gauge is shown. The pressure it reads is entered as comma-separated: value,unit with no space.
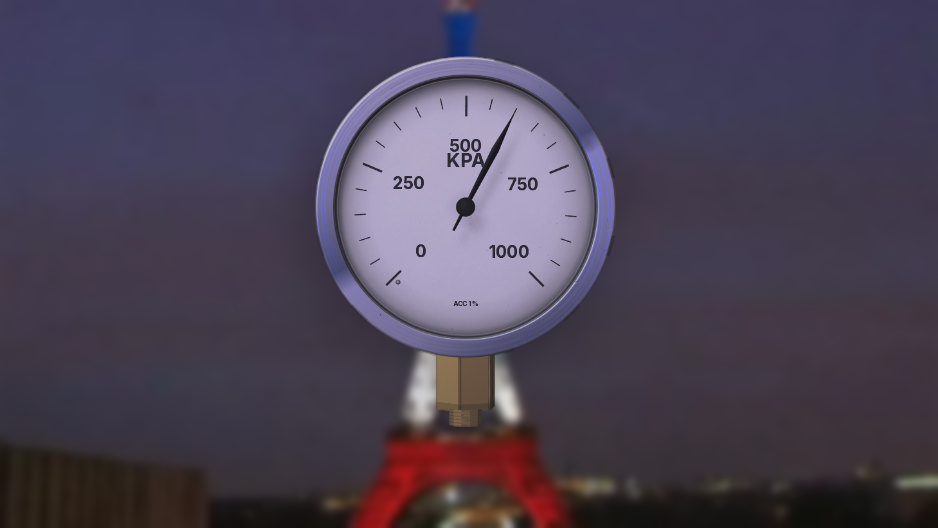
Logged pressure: 600,kPa
